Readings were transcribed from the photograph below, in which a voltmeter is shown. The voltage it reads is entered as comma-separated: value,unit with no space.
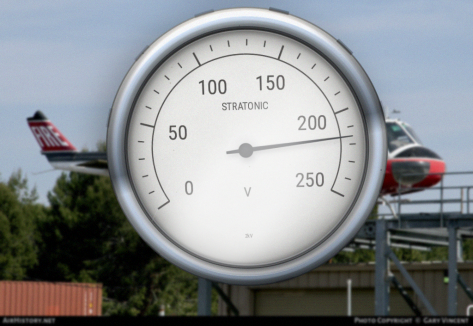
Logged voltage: 215,V
